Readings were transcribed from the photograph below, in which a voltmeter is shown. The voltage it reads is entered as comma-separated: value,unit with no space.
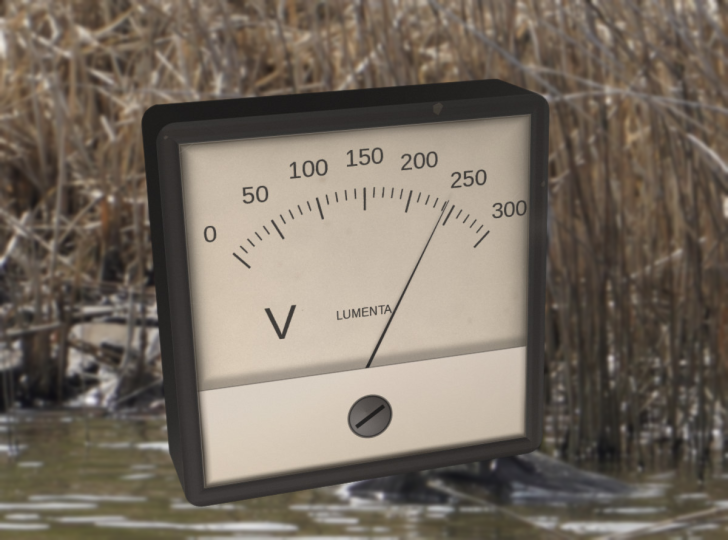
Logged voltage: 240,V
